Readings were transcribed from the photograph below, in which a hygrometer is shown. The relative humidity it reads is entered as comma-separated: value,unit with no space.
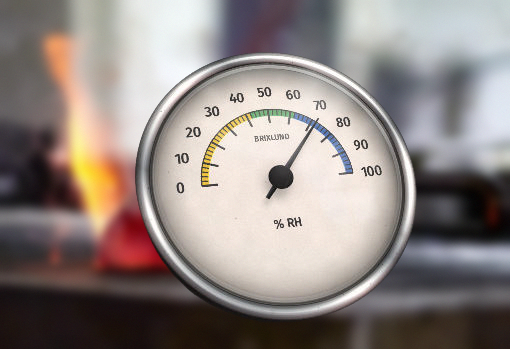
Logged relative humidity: 72,%
